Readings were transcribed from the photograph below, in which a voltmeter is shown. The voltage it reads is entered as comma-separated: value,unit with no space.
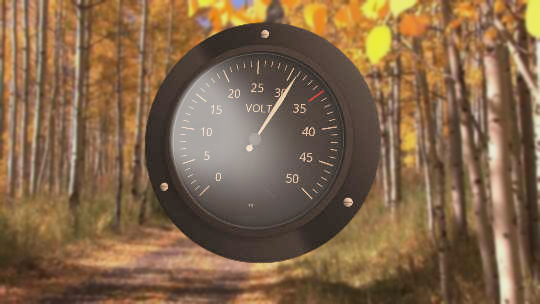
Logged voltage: 31,V
